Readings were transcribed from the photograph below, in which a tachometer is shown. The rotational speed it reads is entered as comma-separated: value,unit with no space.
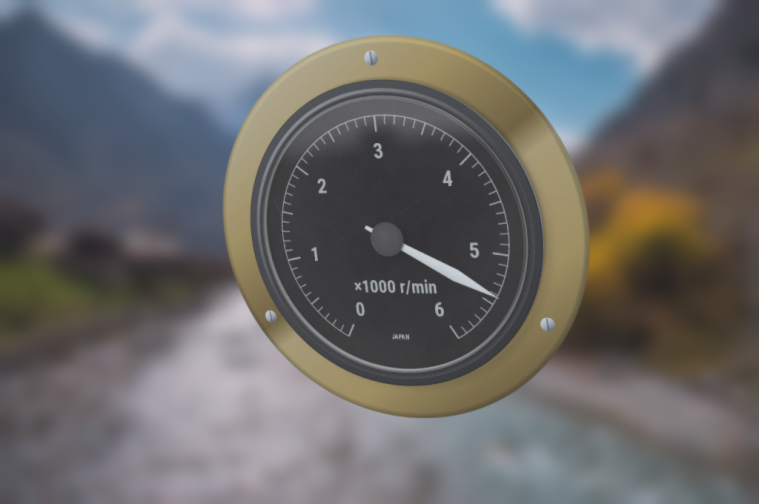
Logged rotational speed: 5400,rpm
